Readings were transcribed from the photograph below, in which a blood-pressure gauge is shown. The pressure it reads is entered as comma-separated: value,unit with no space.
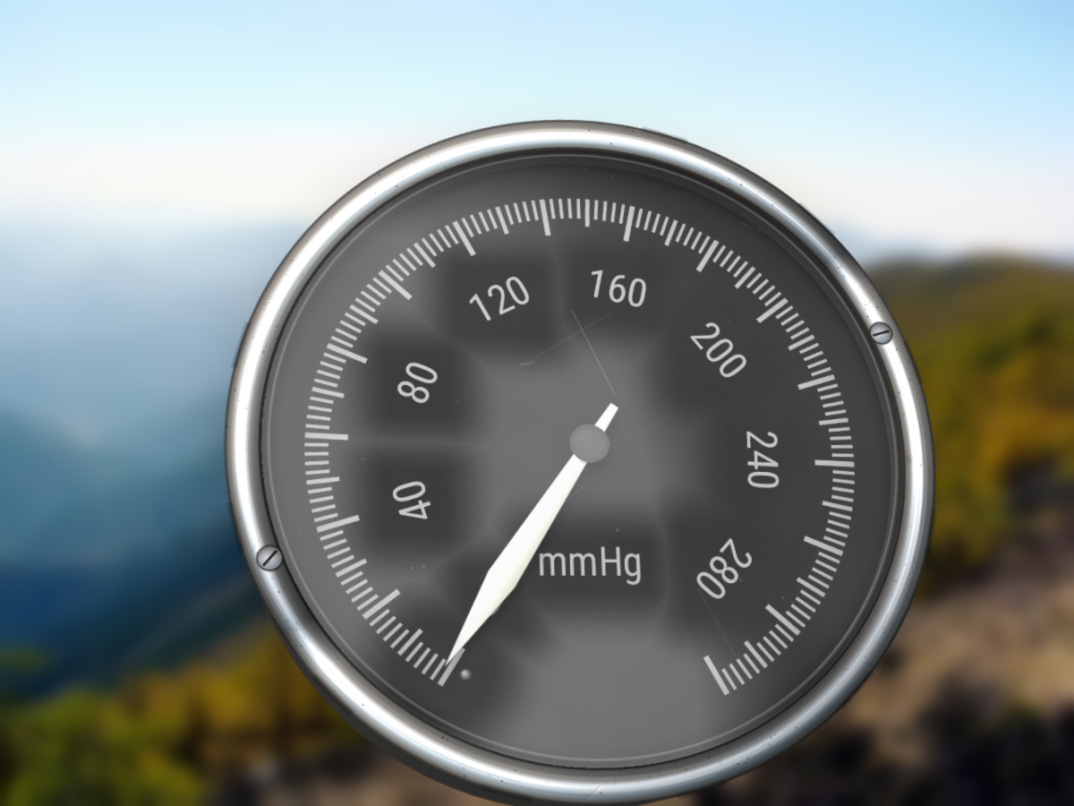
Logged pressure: 1,mmHg
